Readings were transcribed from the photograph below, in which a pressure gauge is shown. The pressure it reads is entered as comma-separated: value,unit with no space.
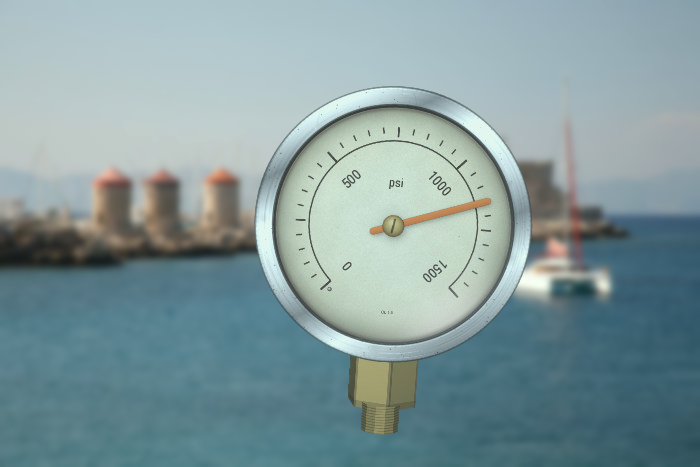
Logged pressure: 1150,psi
